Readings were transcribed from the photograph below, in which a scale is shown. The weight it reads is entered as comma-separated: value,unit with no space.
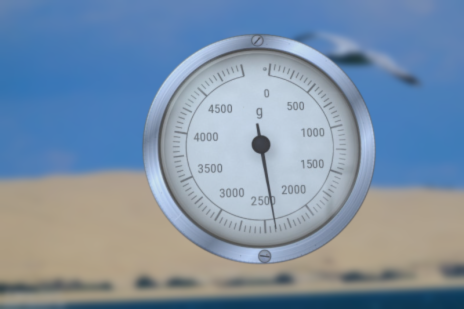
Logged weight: 2400,g
